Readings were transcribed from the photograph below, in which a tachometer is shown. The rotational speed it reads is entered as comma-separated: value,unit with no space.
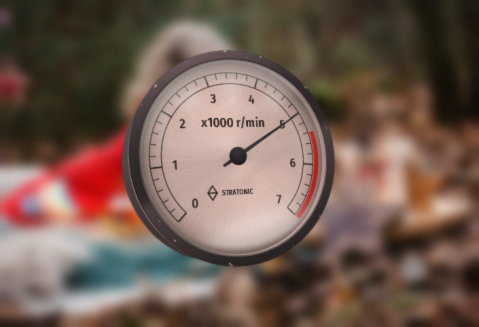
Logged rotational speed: 5000,rpm
